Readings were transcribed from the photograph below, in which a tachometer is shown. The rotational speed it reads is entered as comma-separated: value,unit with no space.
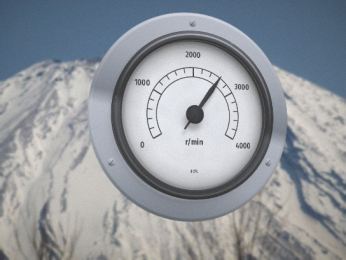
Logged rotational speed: 2600,rpm
